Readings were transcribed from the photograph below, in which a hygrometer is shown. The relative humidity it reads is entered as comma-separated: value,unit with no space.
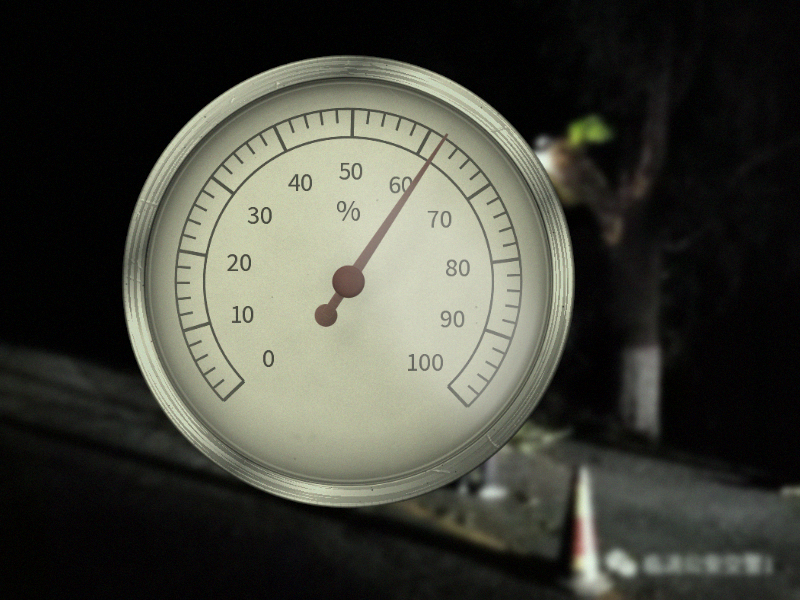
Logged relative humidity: 62,%
